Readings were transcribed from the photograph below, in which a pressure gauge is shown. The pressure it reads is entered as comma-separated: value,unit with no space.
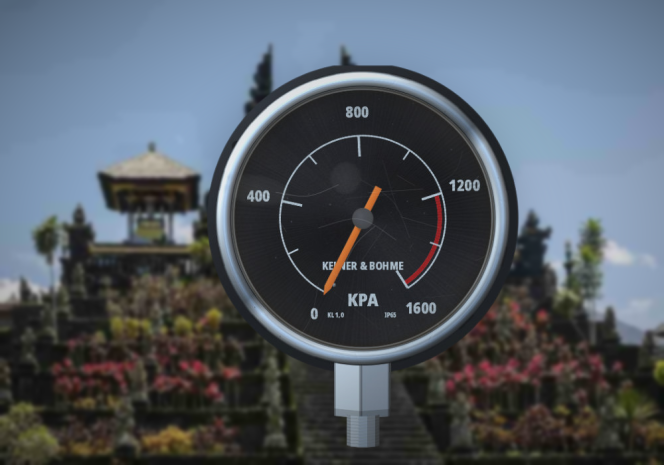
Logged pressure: 0,kPa
